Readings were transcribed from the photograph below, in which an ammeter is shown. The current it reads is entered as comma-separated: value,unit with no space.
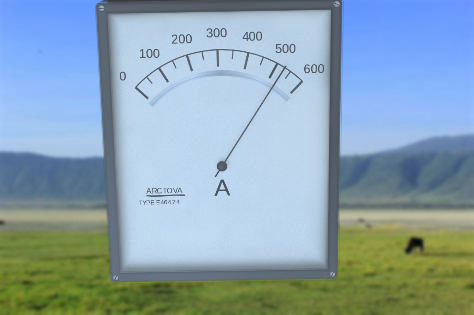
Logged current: 525,A
